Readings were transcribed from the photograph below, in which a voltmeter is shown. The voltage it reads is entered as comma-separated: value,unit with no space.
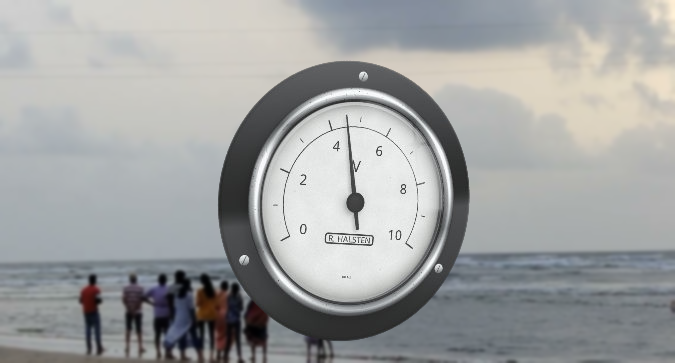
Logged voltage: 4.5,V
